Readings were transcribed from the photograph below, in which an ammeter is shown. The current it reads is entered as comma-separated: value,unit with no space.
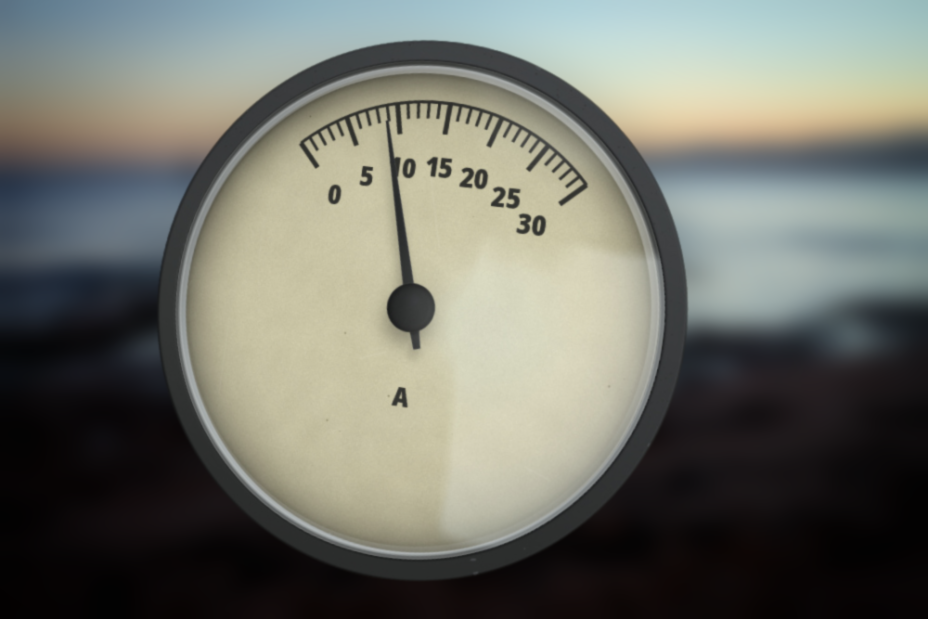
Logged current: 9,A
